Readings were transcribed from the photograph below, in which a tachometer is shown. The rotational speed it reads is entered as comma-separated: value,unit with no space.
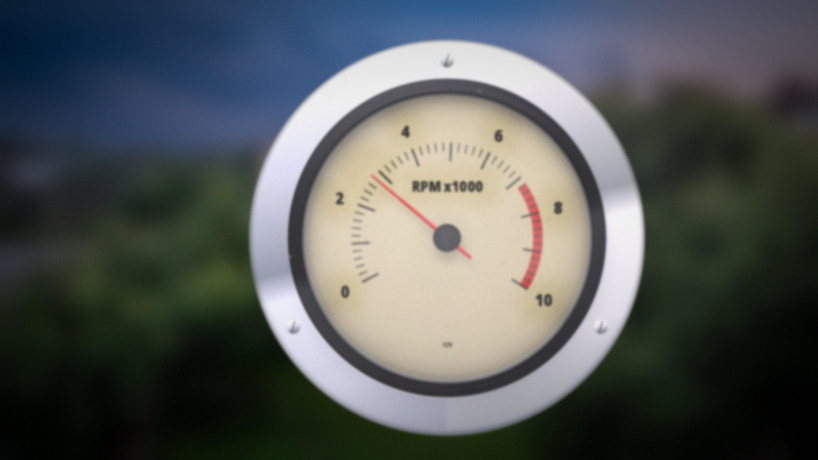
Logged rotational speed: 2800,rpm
